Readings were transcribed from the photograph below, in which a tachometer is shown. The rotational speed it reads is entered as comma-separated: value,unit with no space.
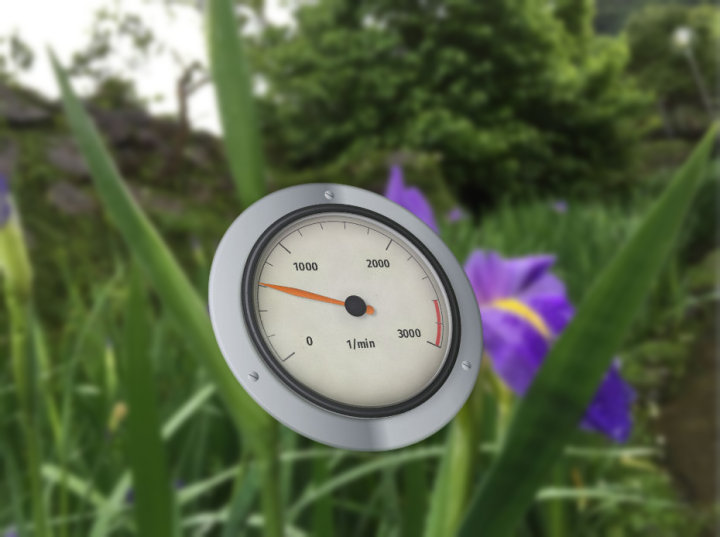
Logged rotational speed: 600,rpm
